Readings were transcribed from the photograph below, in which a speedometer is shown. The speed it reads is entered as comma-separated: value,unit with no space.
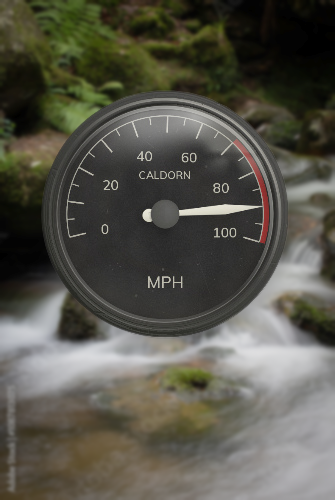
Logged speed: 90,mph
